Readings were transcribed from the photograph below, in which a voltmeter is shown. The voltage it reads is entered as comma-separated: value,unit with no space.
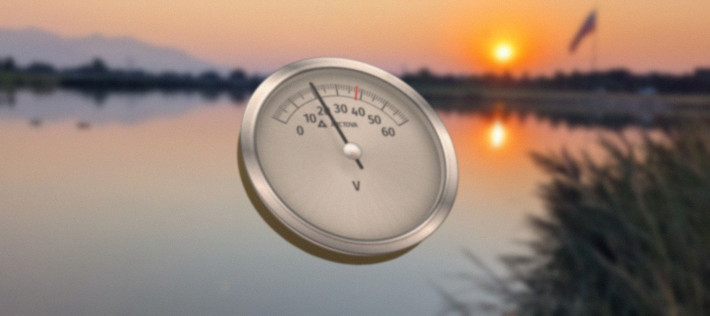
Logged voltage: 20,V
